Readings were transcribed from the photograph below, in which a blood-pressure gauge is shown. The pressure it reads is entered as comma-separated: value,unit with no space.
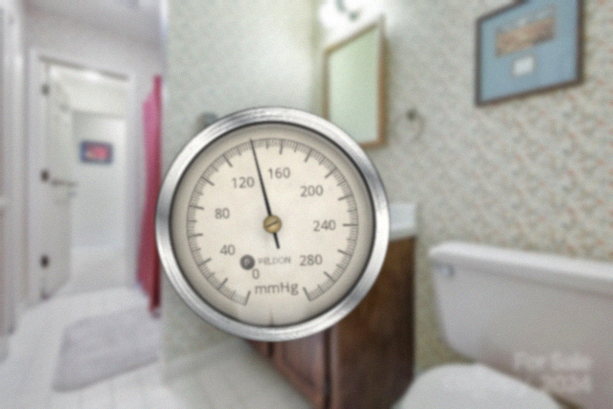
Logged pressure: 140,mmHg
